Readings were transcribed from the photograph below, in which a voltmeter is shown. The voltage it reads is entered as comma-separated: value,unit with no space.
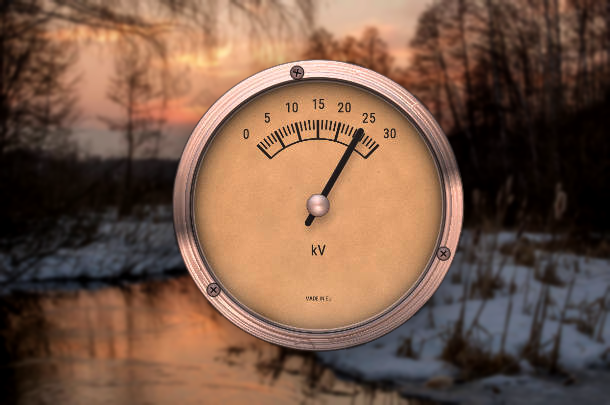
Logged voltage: 25,kV
